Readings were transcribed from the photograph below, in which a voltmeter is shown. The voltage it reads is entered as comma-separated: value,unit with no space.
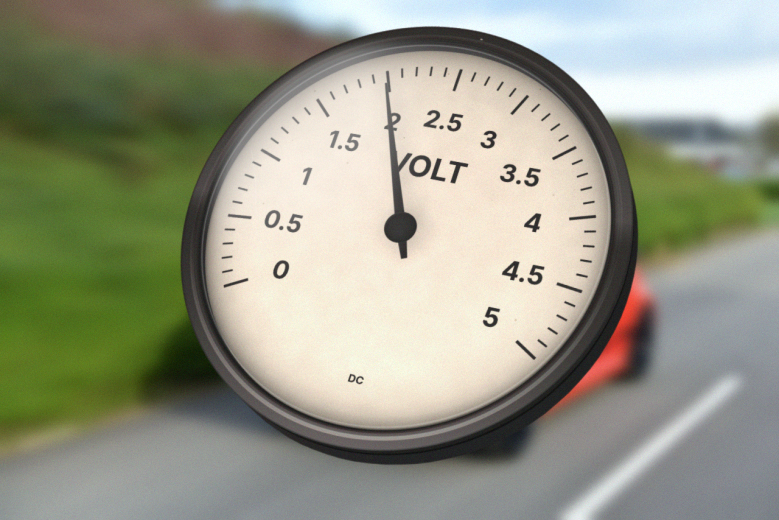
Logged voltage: 2,V
